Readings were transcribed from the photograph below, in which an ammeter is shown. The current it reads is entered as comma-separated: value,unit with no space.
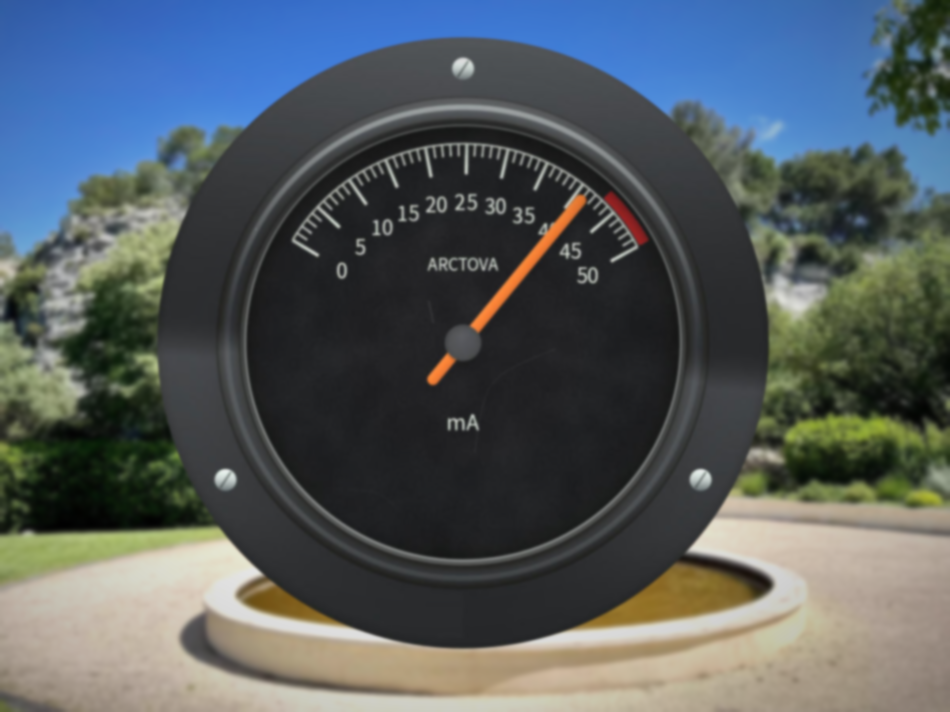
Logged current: 41,mA
